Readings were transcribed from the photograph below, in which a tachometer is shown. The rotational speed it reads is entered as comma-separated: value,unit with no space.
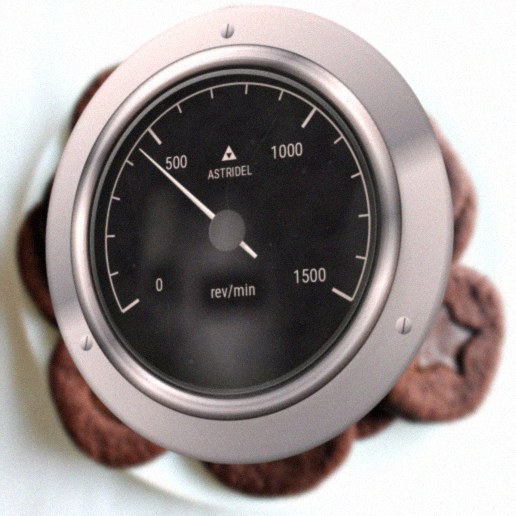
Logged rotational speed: 450,rpm
